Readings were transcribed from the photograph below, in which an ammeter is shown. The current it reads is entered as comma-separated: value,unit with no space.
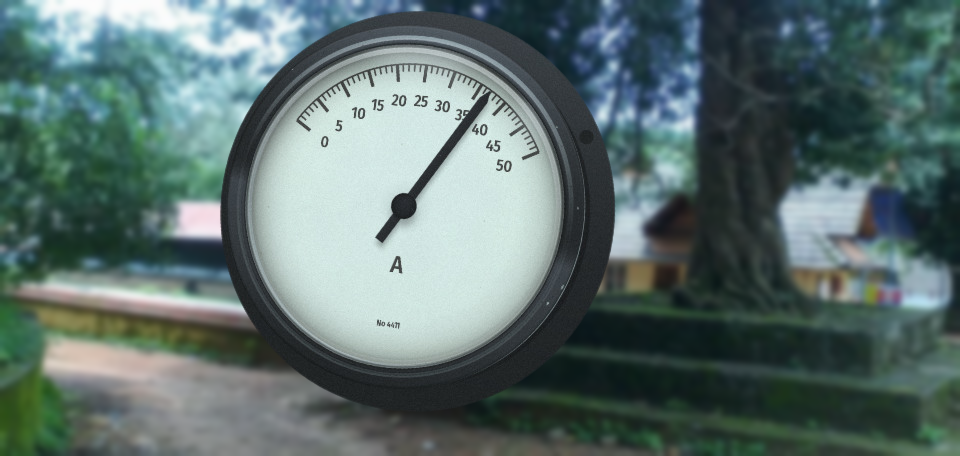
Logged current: 37,A
